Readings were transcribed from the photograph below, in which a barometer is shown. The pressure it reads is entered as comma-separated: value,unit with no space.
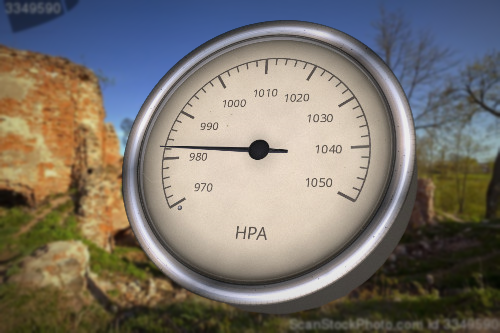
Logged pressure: 982,hPa
